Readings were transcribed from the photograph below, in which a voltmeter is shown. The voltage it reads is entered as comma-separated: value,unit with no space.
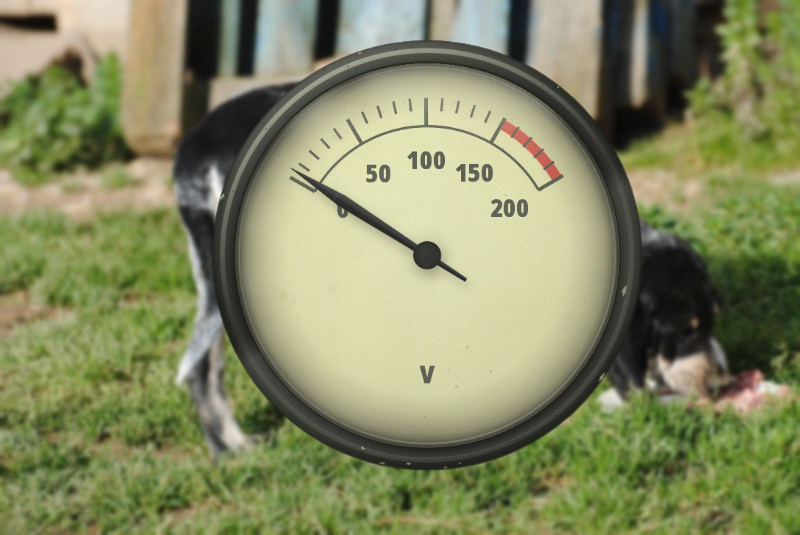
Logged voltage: 5,V
